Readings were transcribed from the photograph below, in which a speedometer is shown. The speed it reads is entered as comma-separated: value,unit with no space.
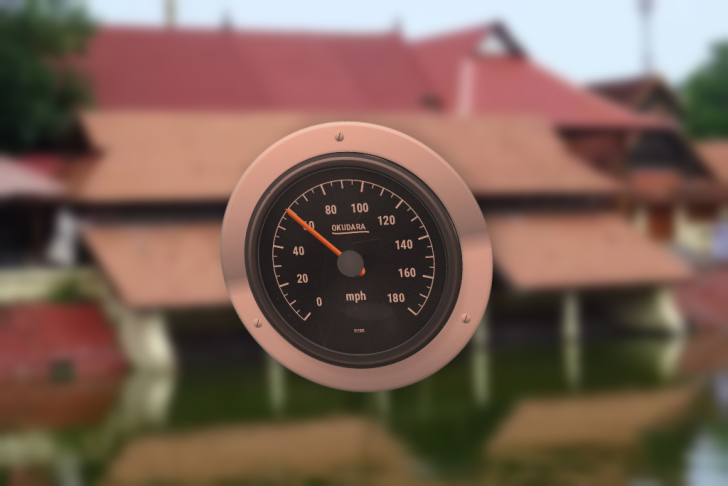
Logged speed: 60,mph
